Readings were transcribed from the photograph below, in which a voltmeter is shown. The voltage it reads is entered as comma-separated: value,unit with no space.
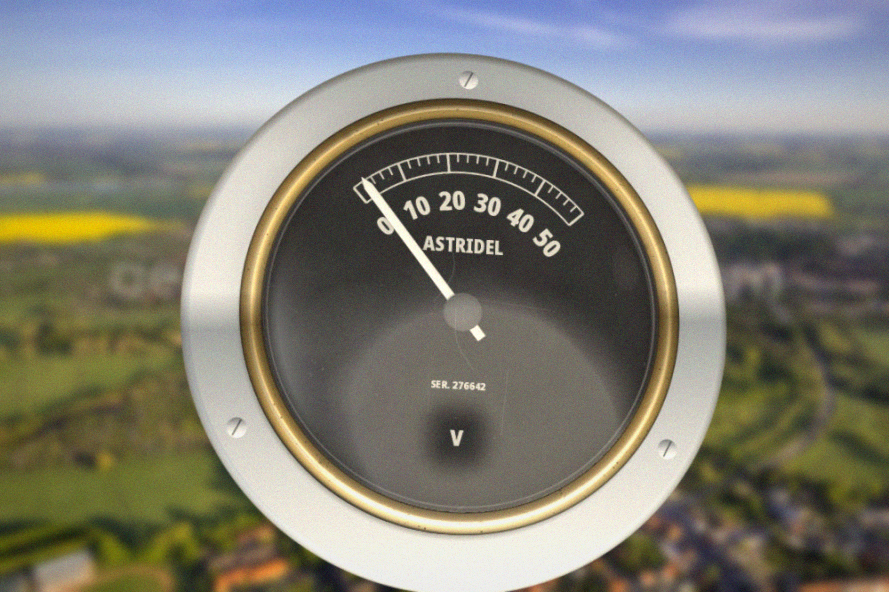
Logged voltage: 2,V
